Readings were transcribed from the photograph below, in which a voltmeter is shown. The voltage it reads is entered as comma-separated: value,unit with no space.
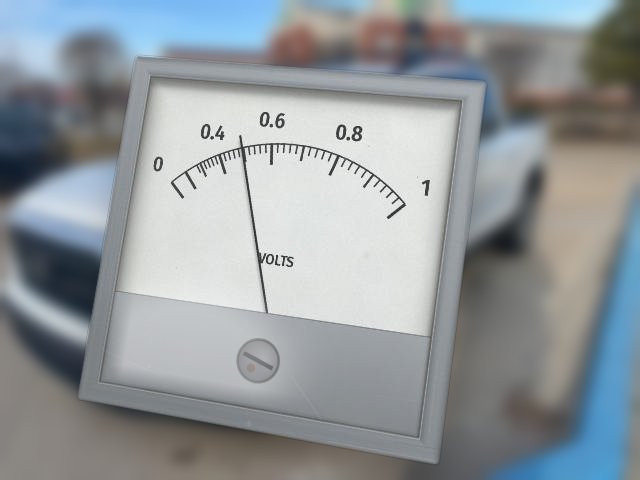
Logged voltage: 0.5,V
